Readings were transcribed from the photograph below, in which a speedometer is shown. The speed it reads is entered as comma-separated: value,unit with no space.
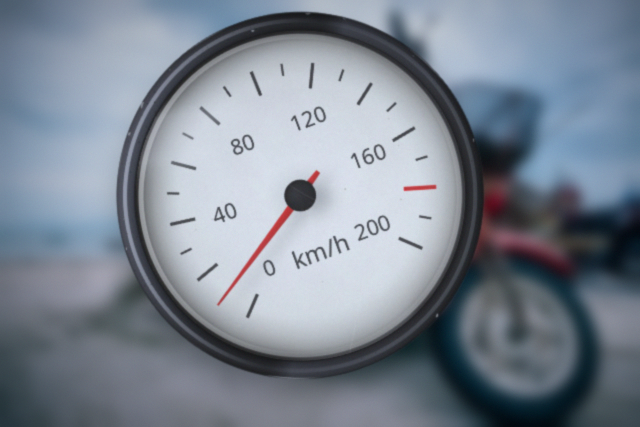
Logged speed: 10,km/h
